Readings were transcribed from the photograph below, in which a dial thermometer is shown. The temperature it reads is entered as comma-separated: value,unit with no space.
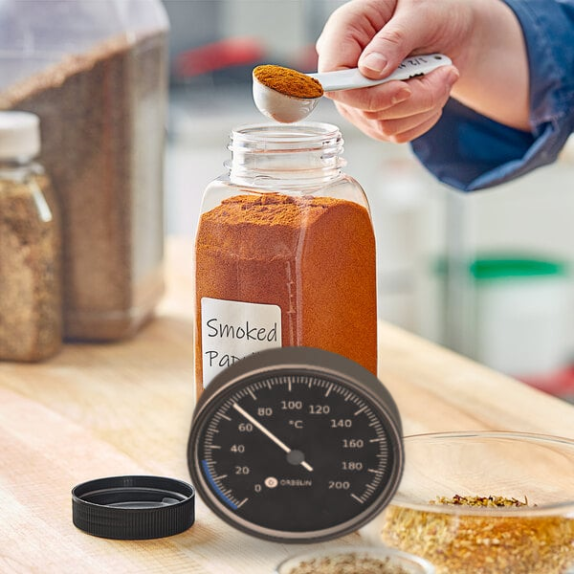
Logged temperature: 70,°C
